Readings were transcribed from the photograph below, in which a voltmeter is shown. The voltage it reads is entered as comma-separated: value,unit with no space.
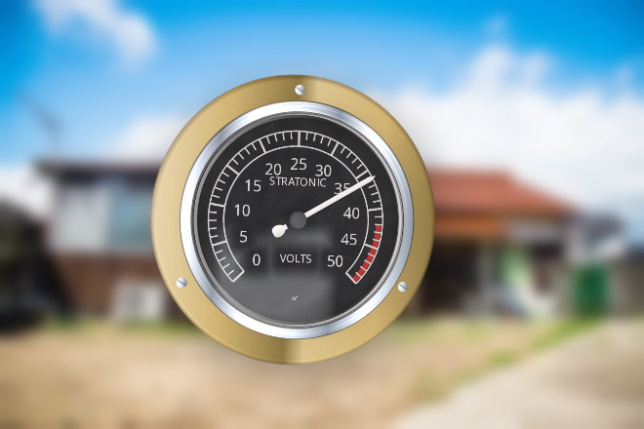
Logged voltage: 36,V
